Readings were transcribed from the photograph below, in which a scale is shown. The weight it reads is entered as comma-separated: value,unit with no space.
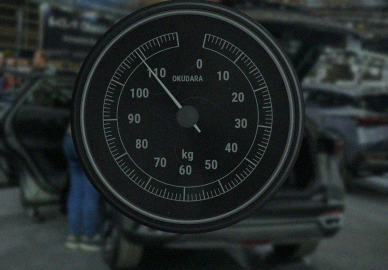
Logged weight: 109,kg
